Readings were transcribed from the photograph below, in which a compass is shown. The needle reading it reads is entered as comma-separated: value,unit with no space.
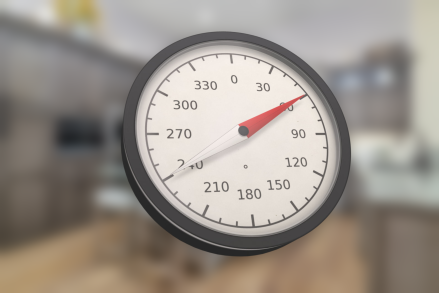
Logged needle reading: 60,°
